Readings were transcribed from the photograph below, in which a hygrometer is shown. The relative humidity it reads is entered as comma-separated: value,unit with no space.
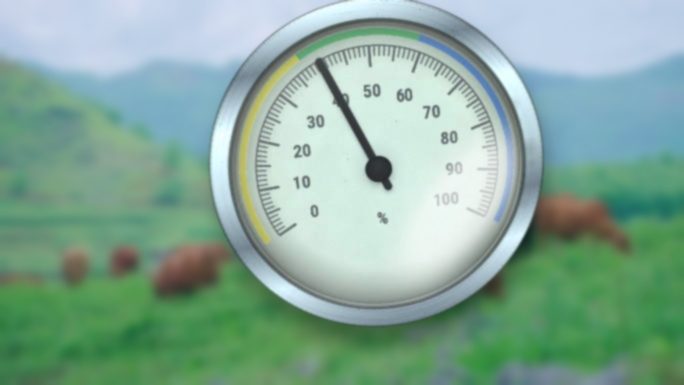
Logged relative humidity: 40,%
